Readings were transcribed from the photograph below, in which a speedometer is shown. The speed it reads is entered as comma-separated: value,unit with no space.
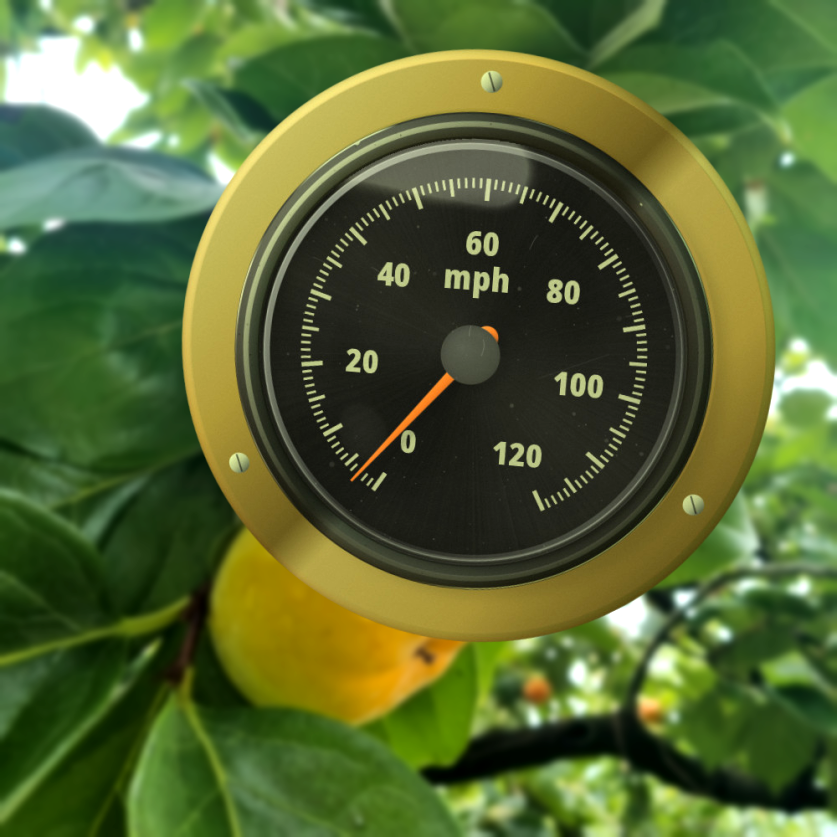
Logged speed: 3,mph
